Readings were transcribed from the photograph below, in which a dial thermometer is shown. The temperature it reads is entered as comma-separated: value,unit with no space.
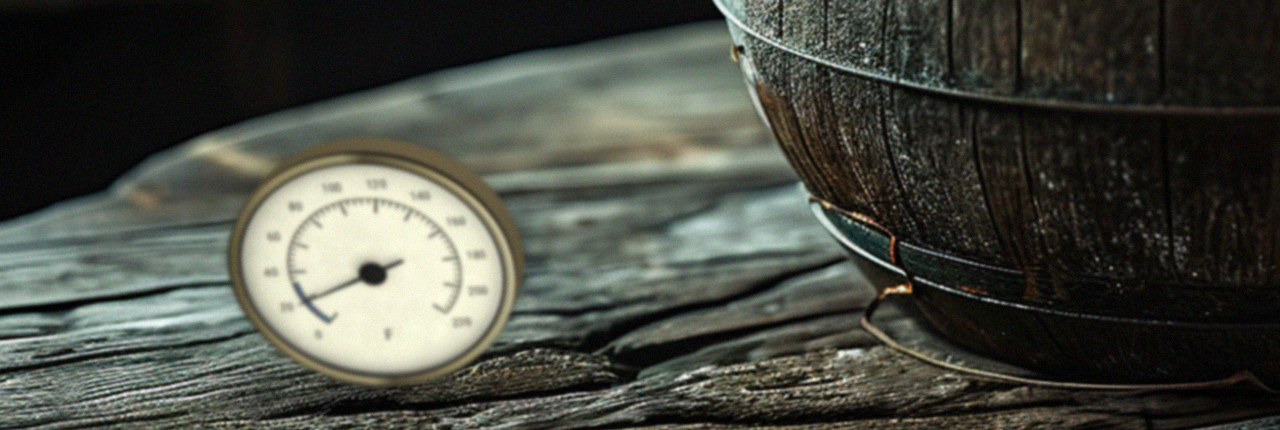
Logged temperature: 20,°F
